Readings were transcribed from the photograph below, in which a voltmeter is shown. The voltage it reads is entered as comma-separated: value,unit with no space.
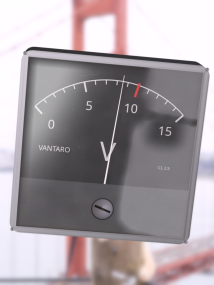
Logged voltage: 8.5,V
